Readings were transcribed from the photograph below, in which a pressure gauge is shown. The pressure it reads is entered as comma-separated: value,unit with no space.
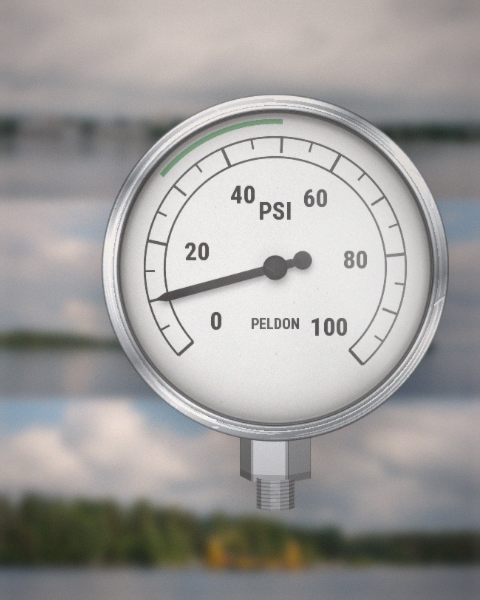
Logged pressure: 10,psi
